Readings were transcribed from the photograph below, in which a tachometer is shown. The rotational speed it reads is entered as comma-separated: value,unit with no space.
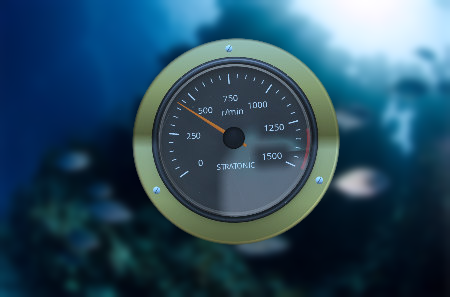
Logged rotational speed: 425,rpm
